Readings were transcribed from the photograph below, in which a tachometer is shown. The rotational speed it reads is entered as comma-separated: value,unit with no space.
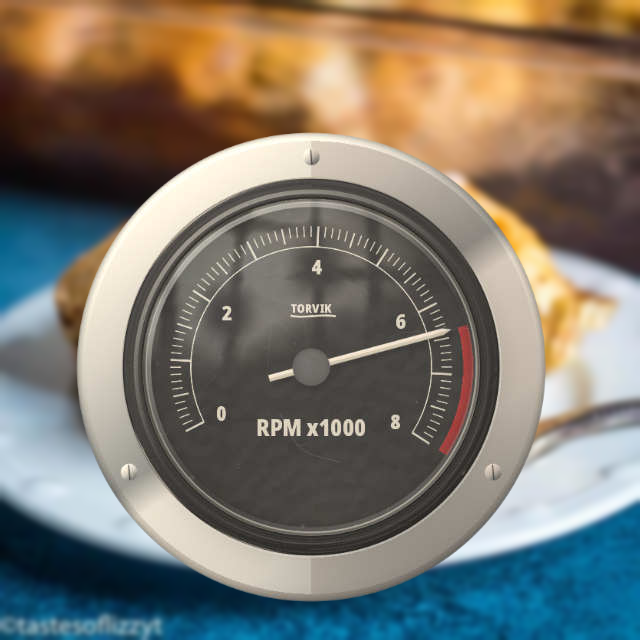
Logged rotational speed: 6400,rpm
